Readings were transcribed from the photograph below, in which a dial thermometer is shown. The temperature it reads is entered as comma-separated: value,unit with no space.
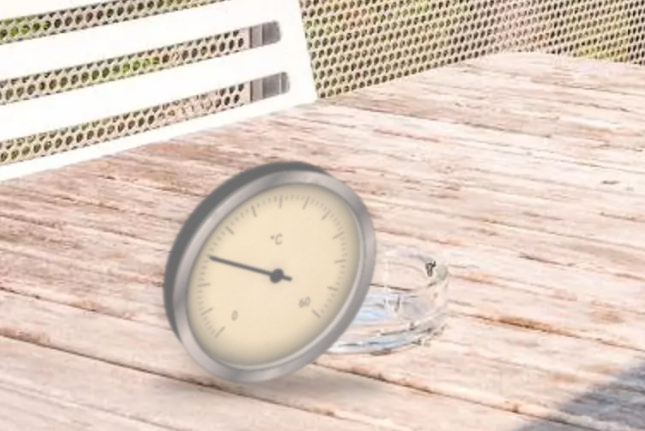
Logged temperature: 15,°C
